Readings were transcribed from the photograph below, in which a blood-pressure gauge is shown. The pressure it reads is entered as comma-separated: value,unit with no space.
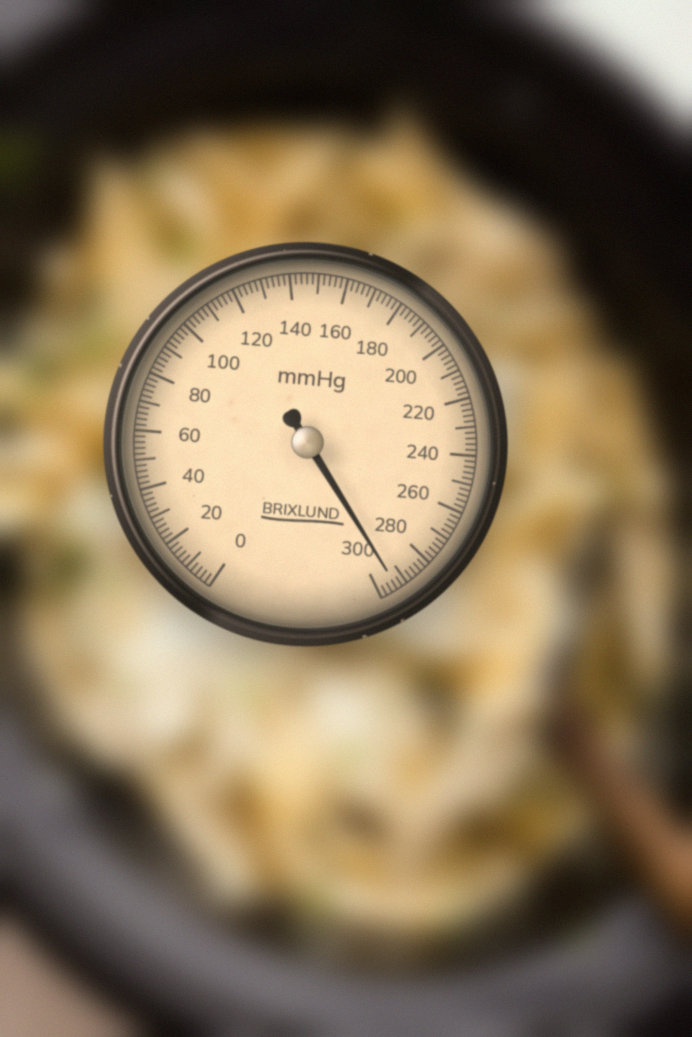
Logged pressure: 294,mmHg
